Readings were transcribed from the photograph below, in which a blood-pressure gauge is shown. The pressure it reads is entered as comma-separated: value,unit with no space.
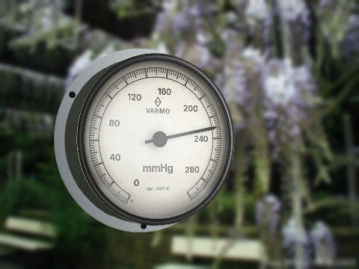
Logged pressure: 230,mmHg
